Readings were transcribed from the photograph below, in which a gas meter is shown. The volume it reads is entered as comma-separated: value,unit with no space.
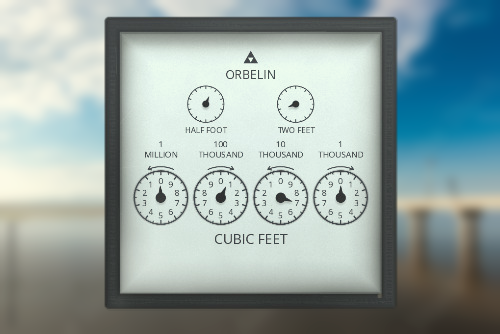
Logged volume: 7000,ft³
